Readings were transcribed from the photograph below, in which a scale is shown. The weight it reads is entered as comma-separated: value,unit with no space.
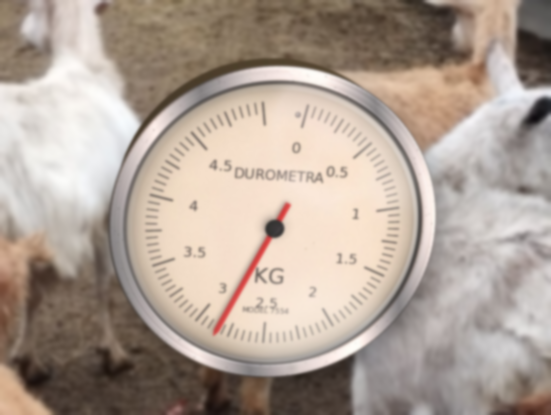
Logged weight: 2.85,kg
